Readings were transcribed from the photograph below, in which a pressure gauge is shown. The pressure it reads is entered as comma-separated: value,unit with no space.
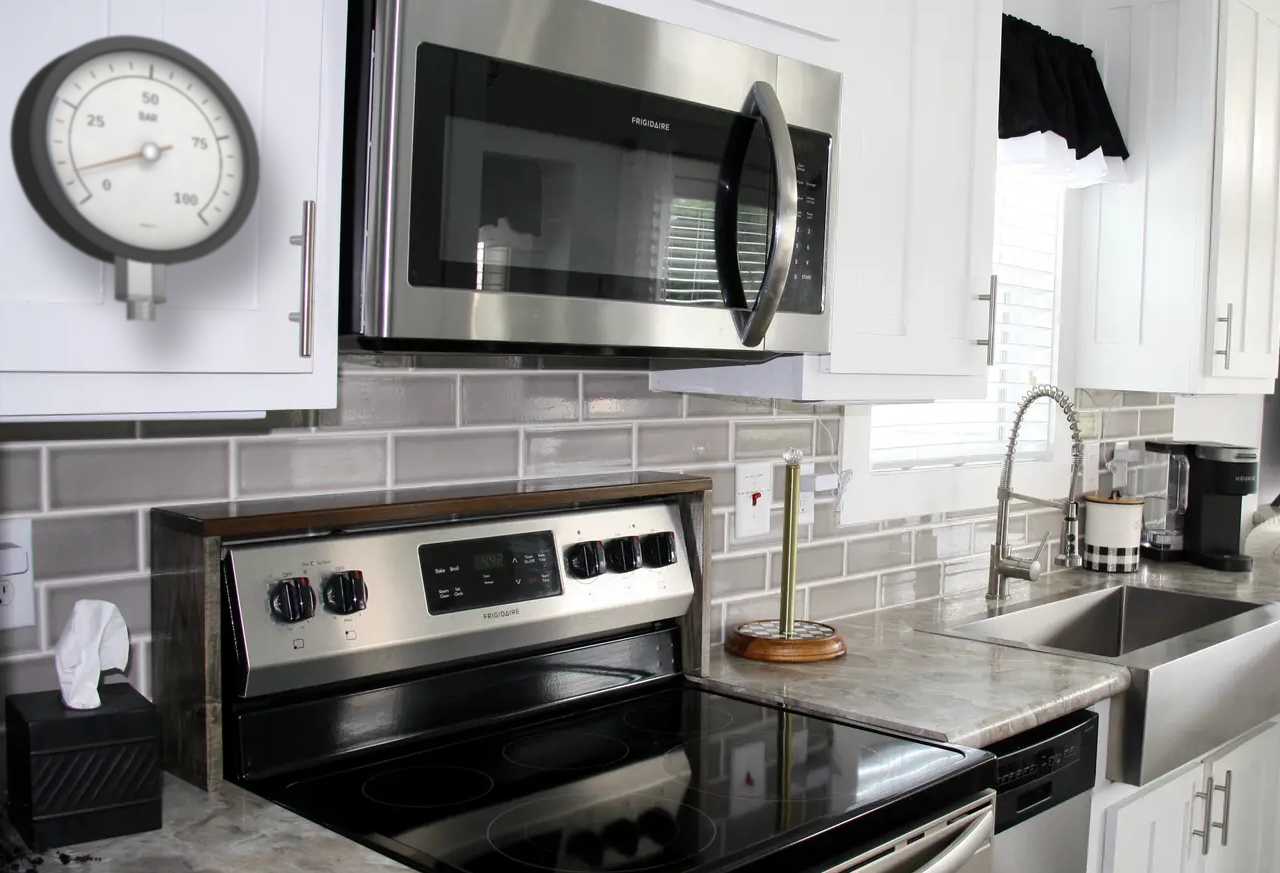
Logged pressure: 7.5,bar
